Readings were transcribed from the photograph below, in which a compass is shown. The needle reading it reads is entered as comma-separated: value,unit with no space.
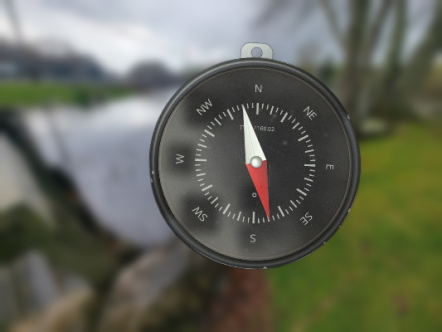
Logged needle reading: 165,°
